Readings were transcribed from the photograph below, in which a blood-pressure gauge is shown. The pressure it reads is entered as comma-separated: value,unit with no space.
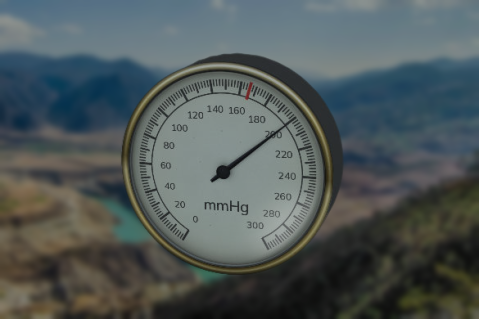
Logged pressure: 200,mmHg
